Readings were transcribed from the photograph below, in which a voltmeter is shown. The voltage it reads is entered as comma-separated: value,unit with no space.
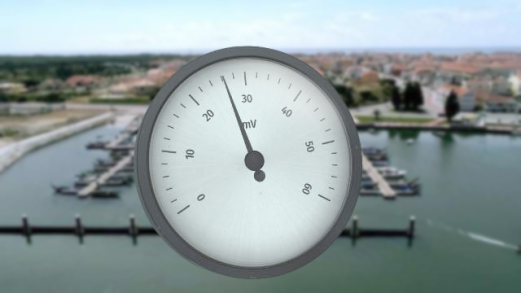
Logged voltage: 26,mV
